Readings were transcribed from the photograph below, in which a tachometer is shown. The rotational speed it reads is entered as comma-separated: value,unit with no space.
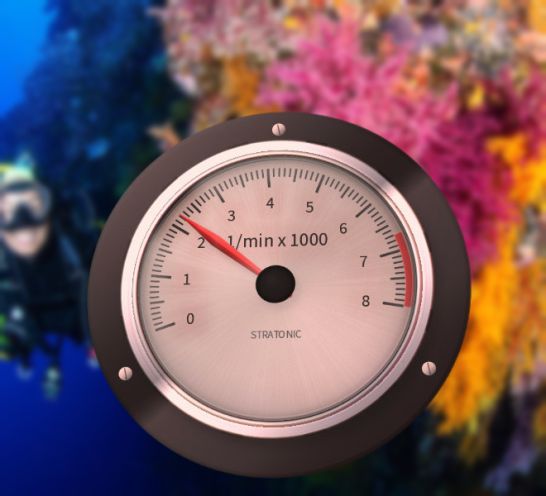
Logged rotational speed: 2200,rpm
